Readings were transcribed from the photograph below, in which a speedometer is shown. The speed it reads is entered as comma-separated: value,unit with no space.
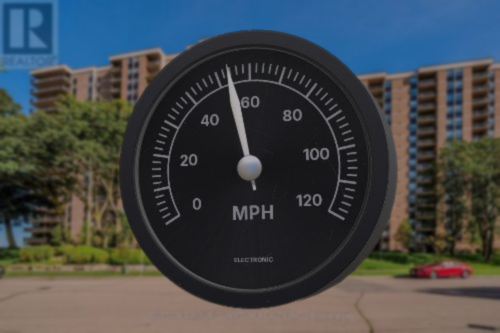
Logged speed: 54,mph
